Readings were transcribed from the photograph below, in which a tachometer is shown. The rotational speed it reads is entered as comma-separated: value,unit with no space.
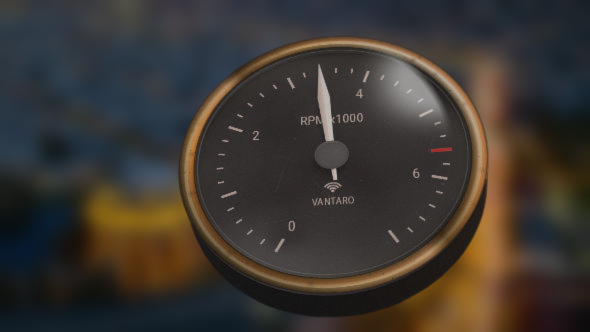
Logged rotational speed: 3400,rpm
